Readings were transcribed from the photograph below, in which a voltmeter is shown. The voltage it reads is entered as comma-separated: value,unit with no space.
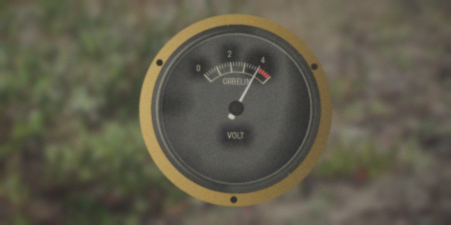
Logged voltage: 4,V
